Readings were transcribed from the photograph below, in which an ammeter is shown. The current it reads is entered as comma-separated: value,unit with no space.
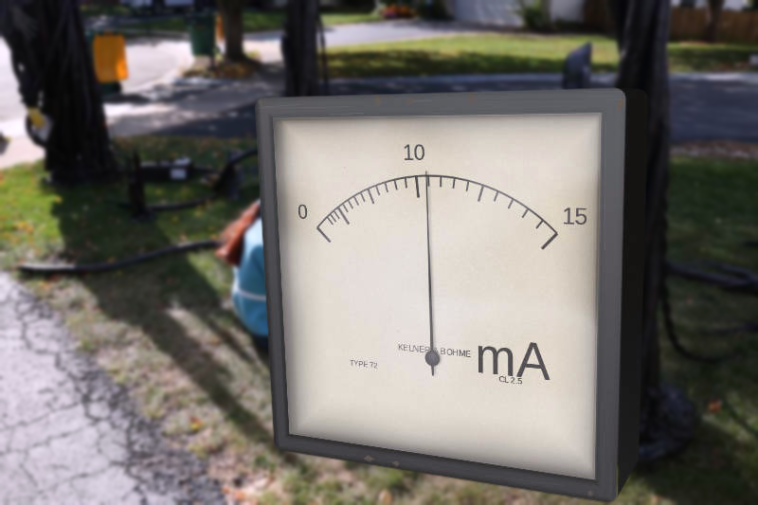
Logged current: 10.5,mA
